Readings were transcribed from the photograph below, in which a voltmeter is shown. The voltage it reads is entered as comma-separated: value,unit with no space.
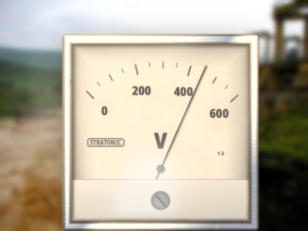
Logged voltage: 450,V
